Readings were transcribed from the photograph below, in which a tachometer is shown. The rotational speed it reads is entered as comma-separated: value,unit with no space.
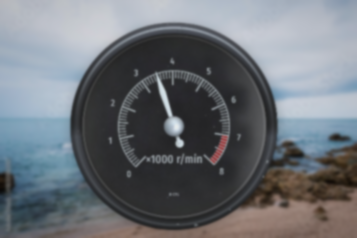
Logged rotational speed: 3500,rpm
